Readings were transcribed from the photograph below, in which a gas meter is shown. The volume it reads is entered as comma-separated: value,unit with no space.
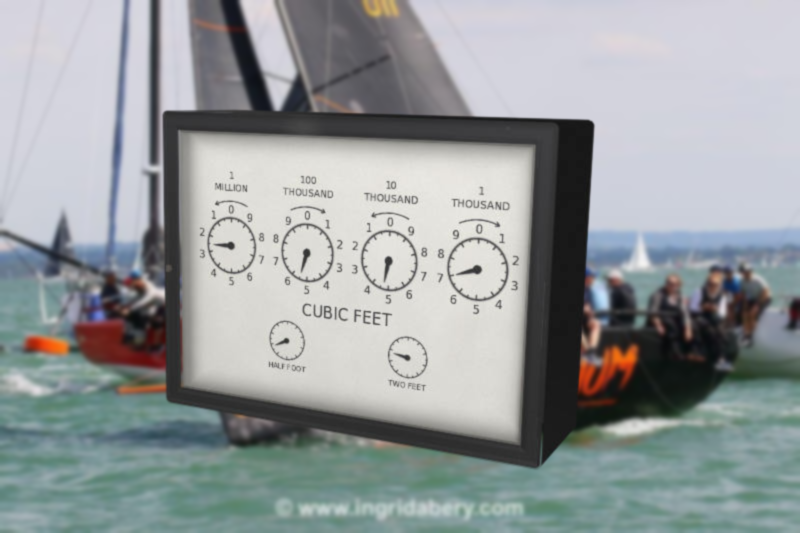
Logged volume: 254700,ft³
